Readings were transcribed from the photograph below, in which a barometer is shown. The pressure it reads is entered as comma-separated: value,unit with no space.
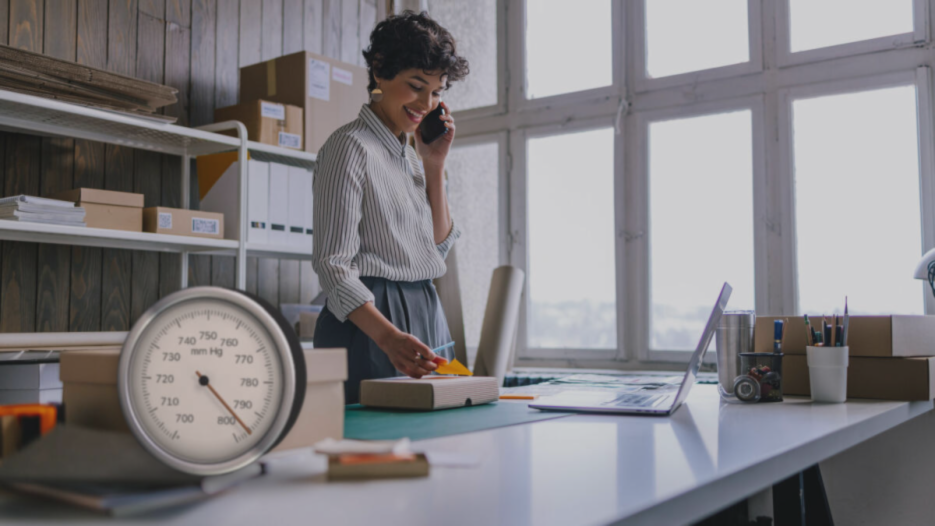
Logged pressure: 795,mmHg
